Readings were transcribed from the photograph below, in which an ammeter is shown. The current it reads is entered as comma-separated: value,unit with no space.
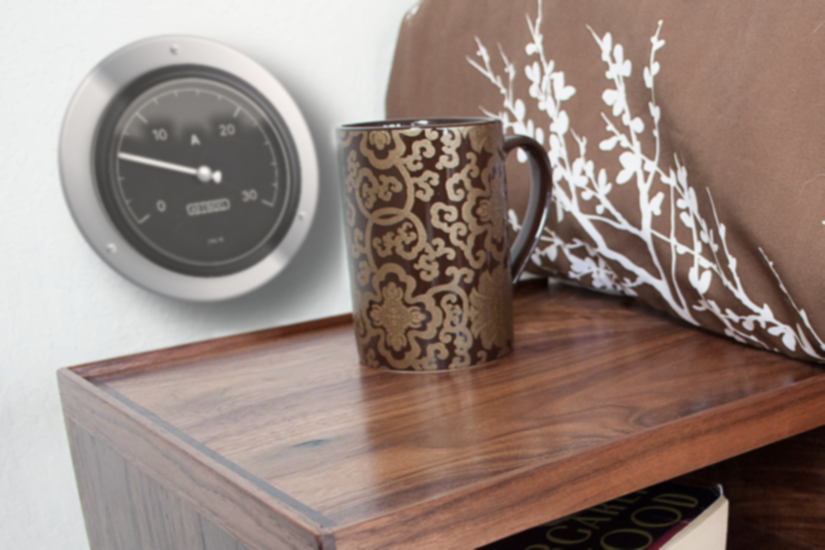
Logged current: 6,A
